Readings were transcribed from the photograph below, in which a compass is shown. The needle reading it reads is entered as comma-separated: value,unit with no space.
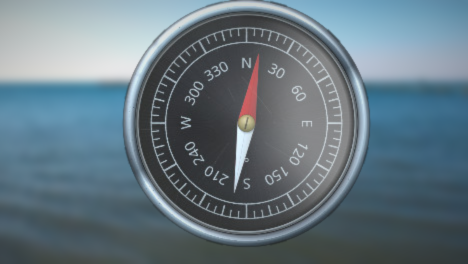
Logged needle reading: 10,°
